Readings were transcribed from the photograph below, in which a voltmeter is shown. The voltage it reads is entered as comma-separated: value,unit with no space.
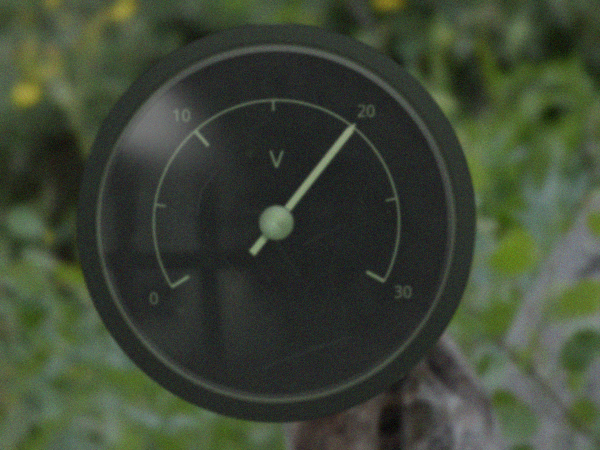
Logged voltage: 20,V
